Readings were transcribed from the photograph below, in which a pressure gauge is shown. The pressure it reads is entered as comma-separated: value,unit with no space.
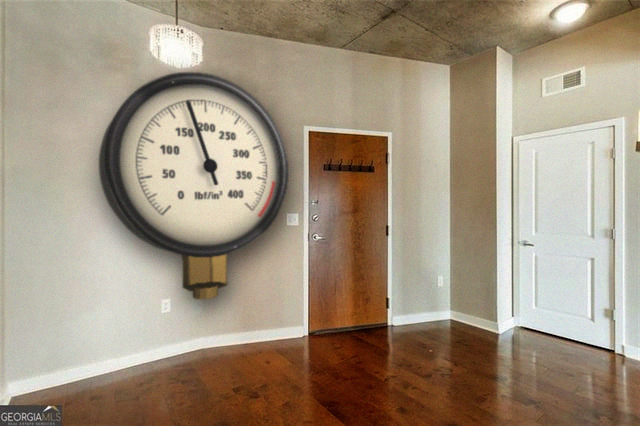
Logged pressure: 175,psi
